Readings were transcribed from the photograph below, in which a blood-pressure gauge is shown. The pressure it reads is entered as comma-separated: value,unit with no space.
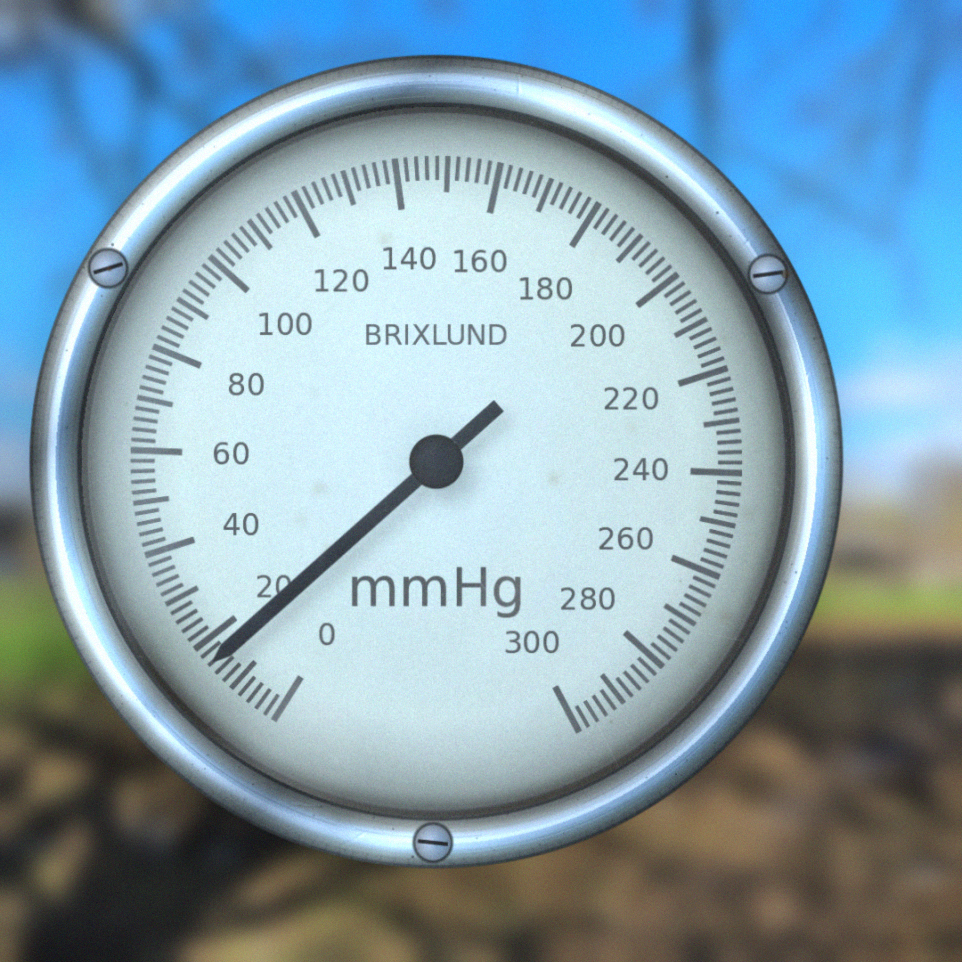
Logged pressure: 16,mmHg
